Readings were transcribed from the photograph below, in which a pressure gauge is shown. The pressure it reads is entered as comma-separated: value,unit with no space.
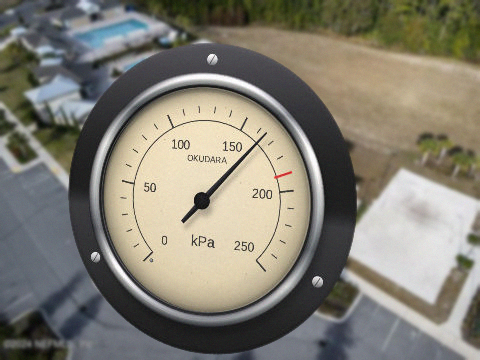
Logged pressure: 165,kPa
